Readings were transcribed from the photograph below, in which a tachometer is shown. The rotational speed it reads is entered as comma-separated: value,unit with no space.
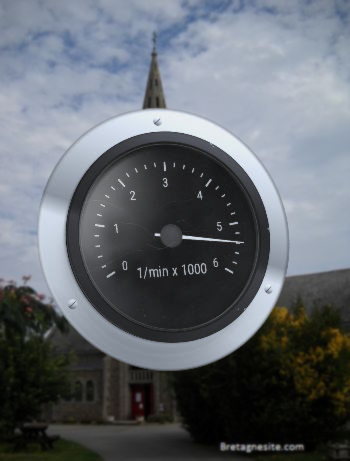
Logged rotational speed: 5400,rpm
